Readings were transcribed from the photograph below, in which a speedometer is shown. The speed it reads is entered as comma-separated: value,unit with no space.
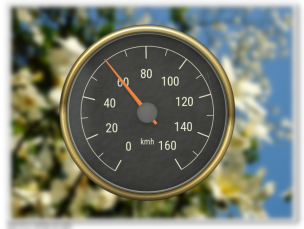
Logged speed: 60,km/h
